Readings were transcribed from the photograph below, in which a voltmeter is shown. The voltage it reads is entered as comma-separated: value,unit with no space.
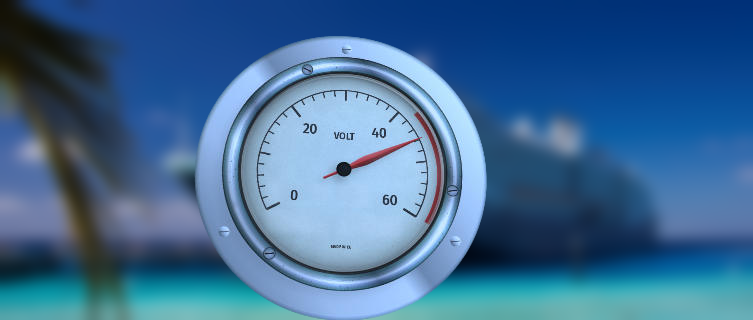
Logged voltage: 46,V
